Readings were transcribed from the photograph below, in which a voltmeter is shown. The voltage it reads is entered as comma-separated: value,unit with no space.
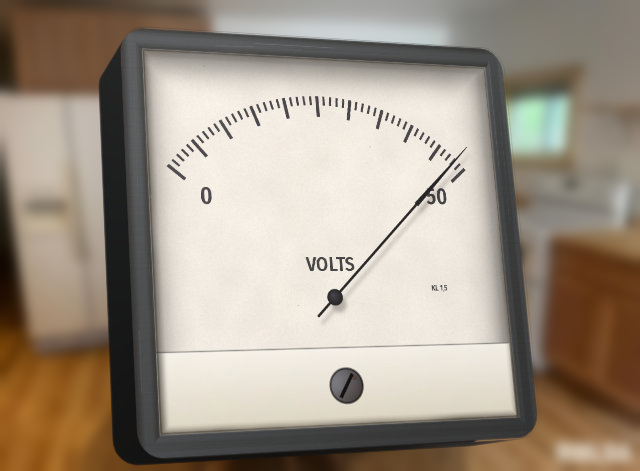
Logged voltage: 48,V
